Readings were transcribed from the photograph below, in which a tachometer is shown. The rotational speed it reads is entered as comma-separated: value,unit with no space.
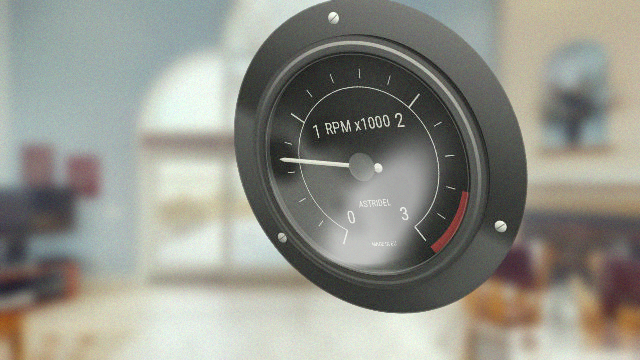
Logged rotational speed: 700,rpm
